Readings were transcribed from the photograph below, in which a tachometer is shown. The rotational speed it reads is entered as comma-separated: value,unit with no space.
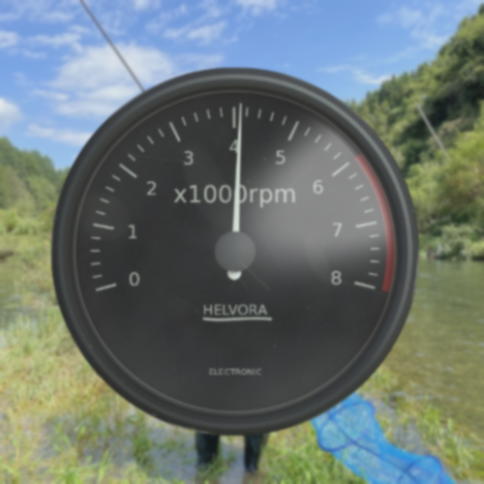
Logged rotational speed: 4100,rpm
